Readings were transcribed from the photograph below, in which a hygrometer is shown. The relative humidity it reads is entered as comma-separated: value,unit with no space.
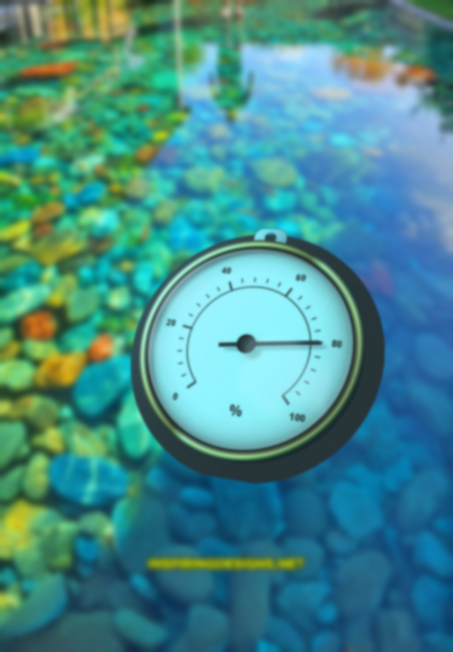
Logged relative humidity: 80,%
